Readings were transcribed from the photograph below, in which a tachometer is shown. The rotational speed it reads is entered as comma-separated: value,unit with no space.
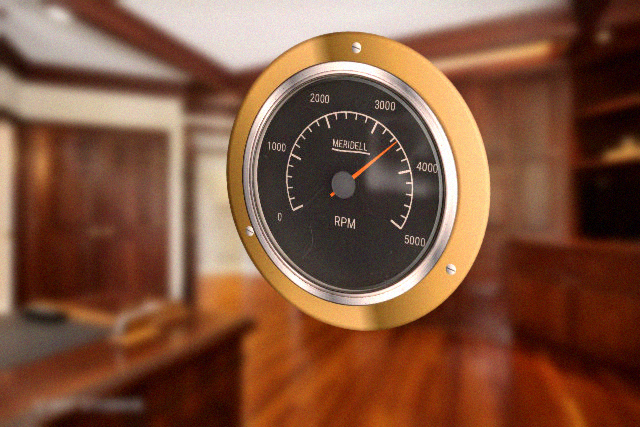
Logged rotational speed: 3500,rpm
